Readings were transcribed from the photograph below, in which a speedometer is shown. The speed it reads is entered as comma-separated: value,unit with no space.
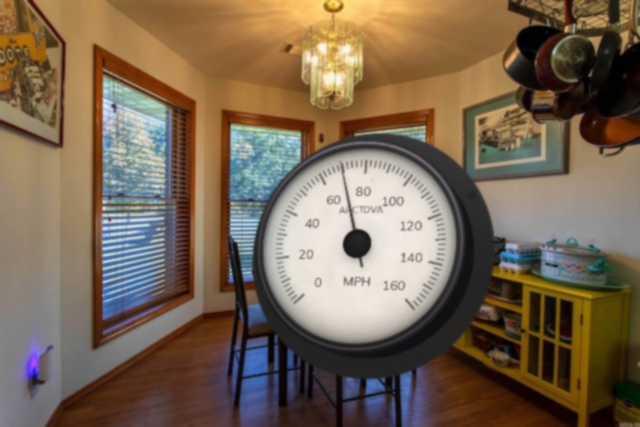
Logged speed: 70,mph
